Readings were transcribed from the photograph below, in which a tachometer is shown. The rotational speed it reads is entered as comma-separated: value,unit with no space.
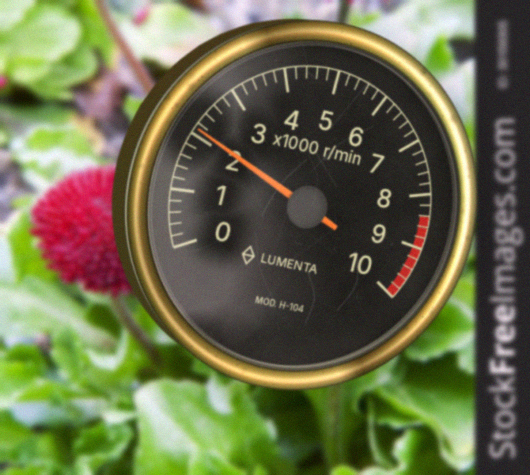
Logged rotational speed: 2100,rpm
